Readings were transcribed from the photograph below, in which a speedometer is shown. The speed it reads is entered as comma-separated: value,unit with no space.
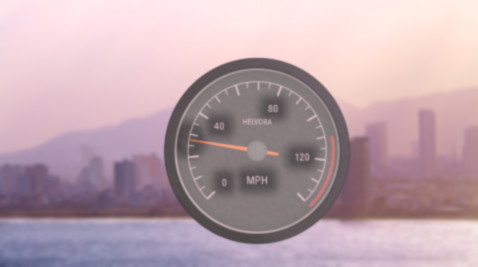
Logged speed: 27.5,mph
